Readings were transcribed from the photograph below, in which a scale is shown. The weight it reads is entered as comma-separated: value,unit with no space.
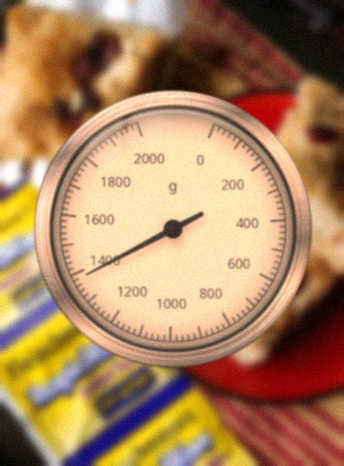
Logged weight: 1380,g
